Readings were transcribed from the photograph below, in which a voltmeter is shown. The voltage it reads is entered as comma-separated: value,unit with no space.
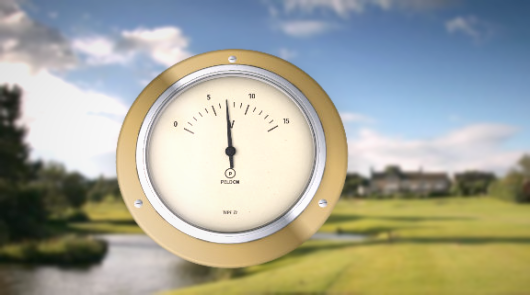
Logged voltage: 7,V
